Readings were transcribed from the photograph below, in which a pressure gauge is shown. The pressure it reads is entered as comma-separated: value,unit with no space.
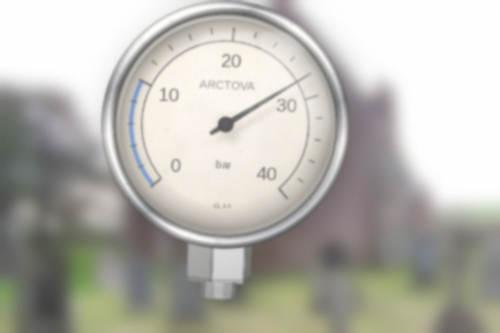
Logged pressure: 28,bar
